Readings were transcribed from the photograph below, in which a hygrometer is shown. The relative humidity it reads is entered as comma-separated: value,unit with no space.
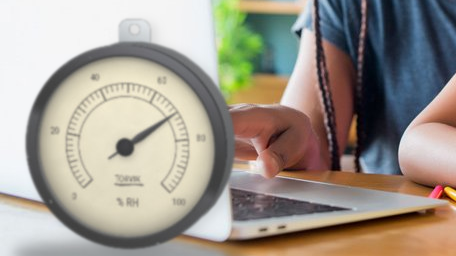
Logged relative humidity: 70,%
